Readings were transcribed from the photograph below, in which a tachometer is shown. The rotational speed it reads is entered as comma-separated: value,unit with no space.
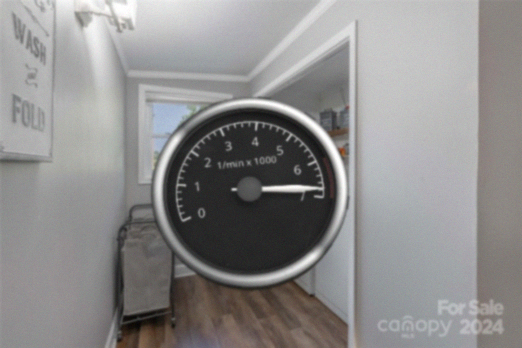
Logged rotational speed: 6800,rpm
